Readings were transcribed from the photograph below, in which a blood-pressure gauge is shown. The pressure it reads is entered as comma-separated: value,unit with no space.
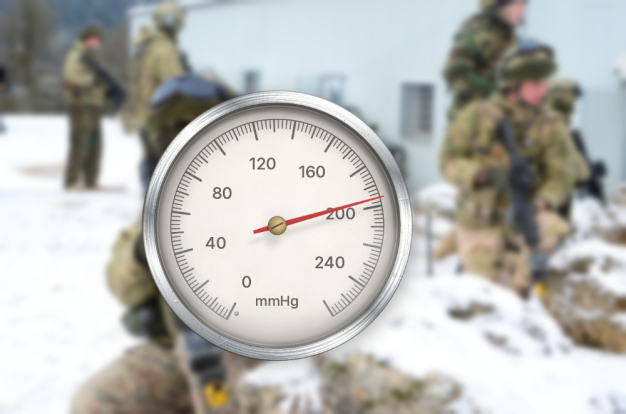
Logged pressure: 196,mmHg
